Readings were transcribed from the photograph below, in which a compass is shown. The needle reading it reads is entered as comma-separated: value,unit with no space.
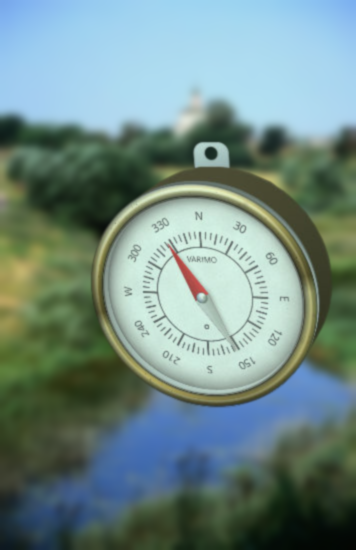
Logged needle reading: 330,°
